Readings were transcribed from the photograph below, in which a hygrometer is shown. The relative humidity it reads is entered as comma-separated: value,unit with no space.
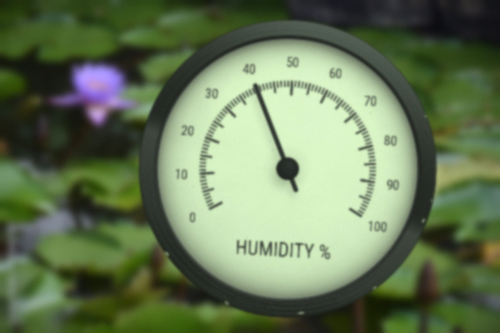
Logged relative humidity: 40,%
